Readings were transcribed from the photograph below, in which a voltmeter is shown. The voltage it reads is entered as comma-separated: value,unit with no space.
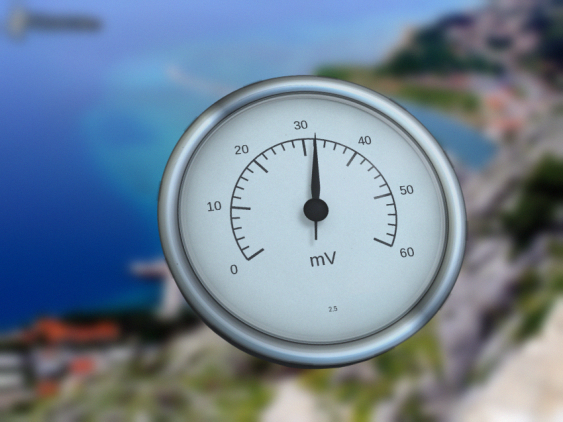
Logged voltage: 32,mV
